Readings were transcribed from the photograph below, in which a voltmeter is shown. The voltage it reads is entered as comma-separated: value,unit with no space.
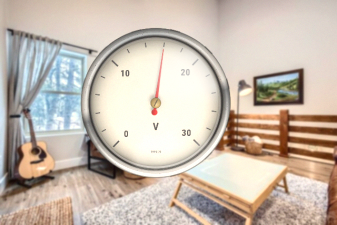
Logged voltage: 16,V
